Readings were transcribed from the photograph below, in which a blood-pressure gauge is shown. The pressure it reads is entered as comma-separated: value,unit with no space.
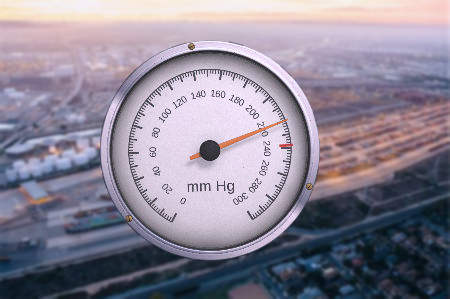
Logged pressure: 220,mmHg
